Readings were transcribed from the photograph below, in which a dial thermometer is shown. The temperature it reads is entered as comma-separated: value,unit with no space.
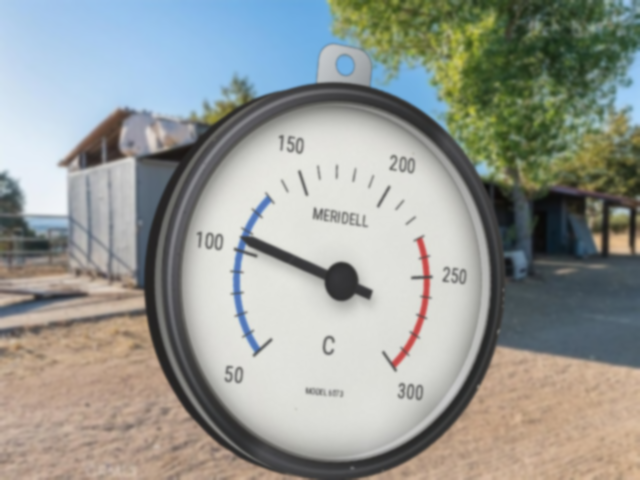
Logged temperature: 105,°C
